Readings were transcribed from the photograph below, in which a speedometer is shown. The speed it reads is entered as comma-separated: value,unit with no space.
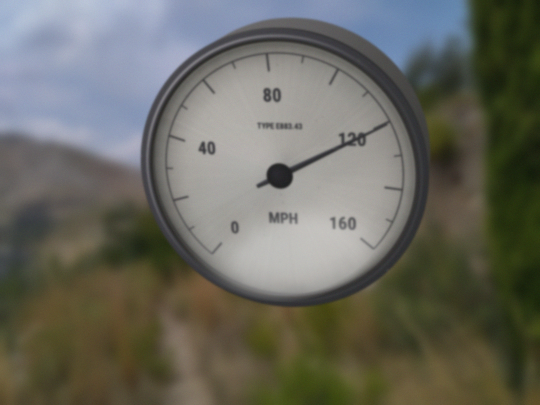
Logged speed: 120,mph
